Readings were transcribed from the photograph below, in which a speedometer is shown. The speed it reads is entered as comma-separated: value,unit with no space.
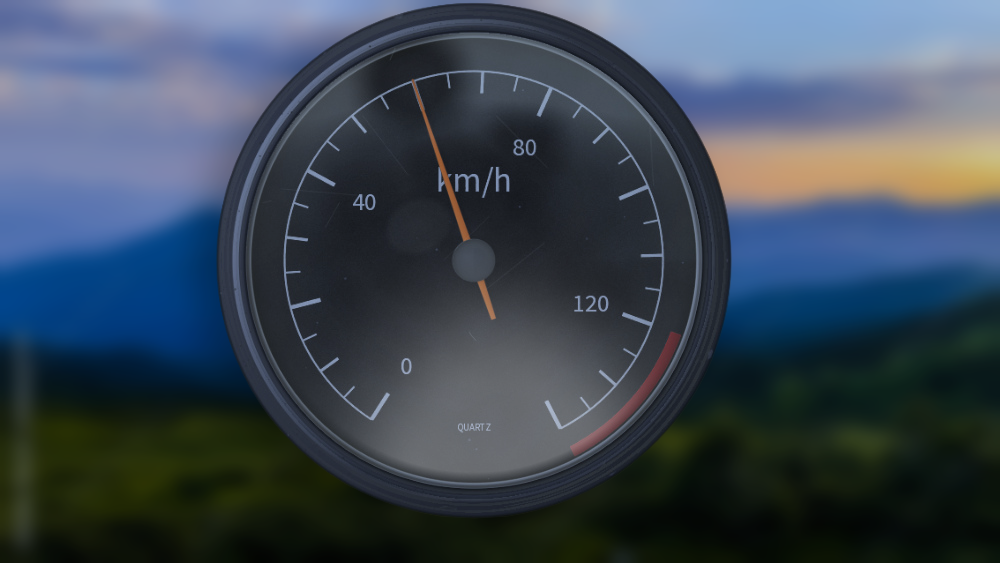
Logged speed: 60,km/h
